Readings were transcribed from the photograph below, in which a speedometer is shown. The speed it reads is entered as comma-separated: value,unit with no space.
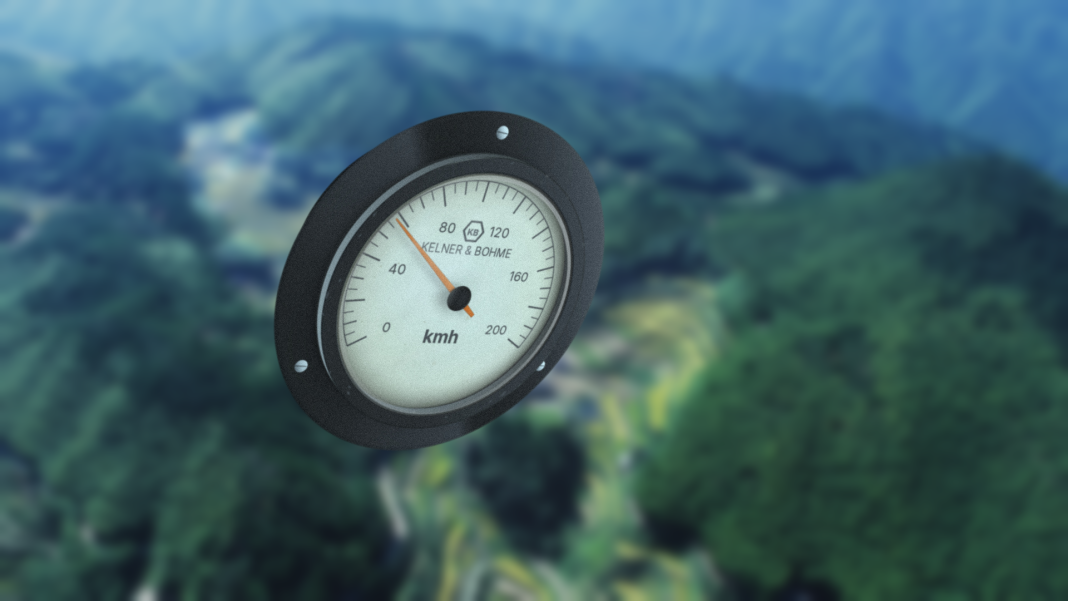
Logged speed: 57.5,km/h
